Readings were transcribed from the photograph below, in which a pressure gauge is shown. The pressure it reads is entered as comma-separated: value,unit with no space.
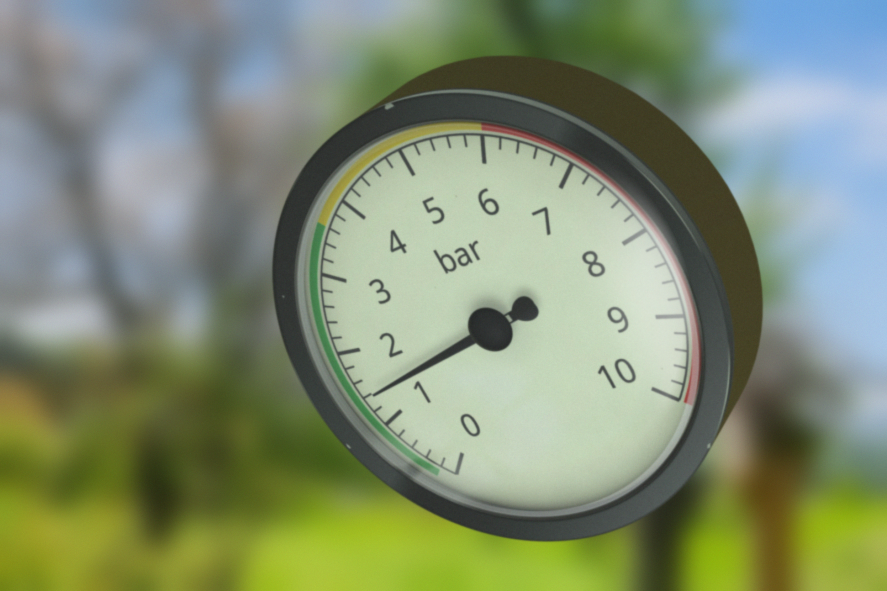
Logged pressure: 1.4,bar
